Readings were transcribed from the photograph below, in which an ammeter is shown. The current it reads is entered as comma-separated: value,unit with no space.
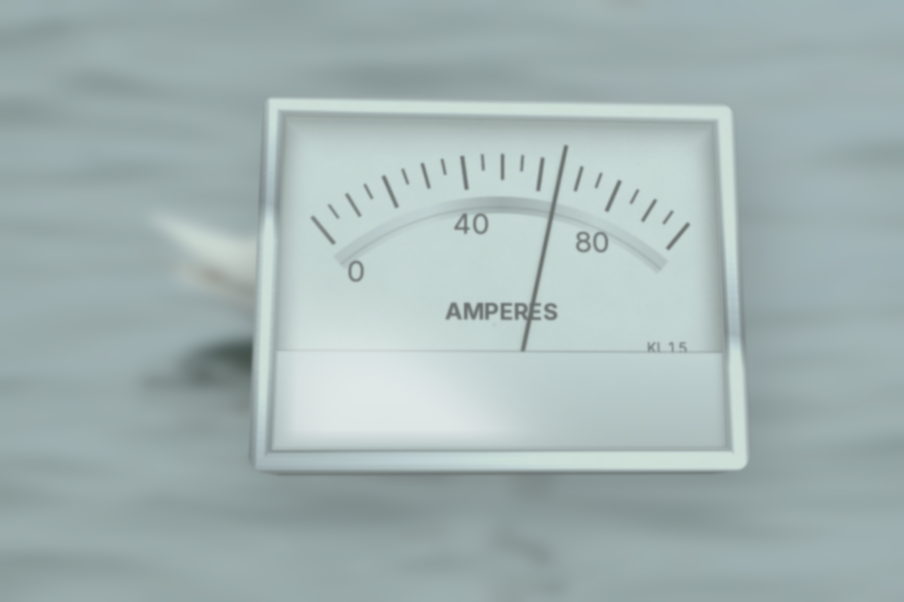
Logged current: 65,A
